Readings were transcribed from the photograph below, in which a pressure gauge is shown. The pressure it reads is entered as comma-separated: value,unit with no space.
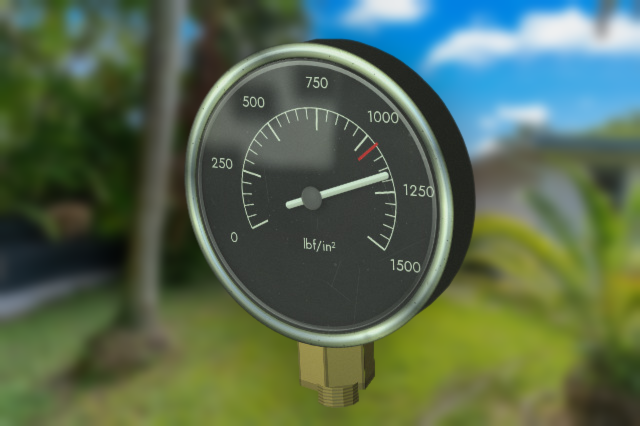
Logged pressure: 1175,psi
